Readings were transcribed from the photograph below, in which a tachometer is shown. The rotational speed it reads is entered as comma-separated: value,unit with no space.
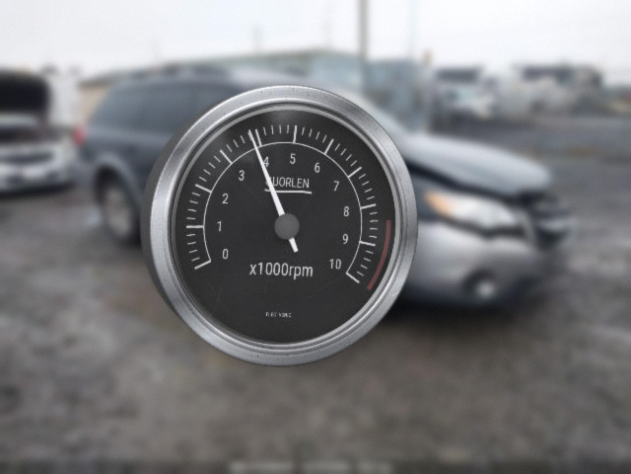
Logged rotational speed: 3800,rpm
